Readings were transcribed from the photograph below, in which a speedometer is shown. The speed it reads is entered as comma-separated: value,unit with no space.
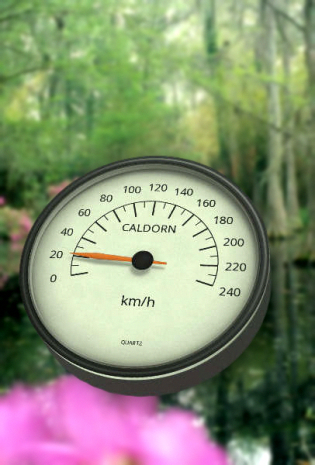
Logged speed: 20,km/h
